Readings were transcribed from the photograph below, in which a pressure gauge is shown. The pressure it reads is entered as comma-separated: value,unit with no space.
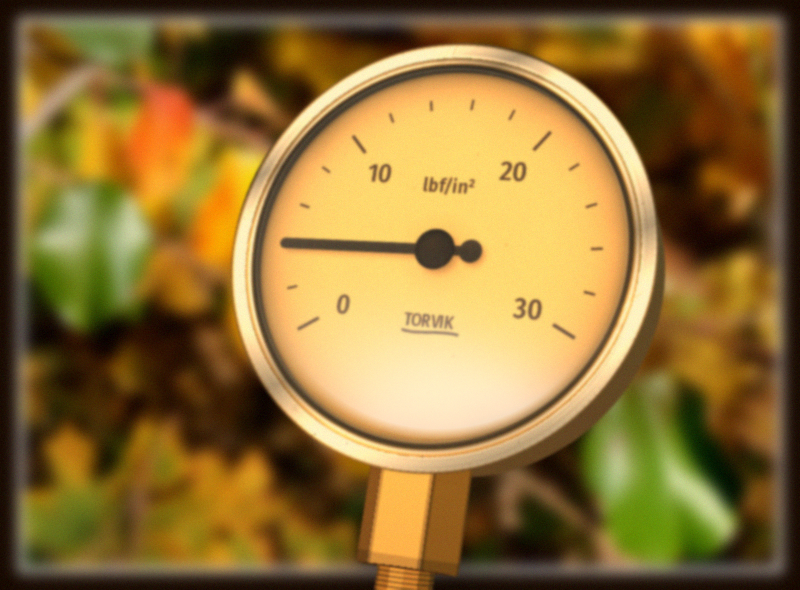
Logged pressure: 4,psi
